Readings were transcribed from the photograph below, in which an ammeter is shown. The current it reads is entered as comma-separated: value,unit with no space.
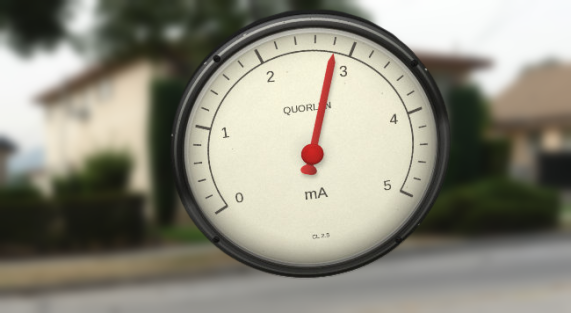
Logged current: 2.8,mA
